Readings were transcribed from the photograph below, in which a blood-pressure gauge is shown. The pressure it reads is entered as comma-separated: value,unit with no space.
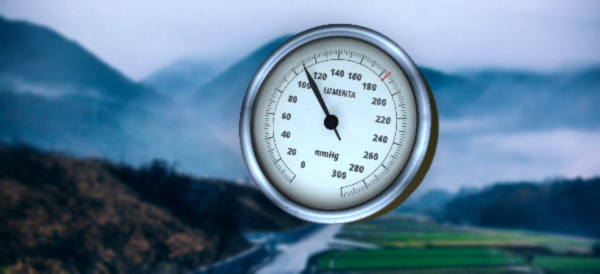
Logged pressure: 110,mmHg
